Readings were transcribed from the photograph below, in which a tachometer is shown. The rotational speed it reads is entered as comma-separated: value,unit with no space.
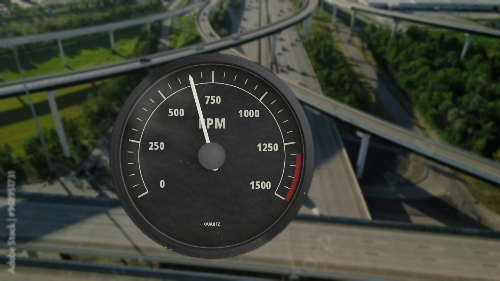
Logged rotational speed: 650,rpm
